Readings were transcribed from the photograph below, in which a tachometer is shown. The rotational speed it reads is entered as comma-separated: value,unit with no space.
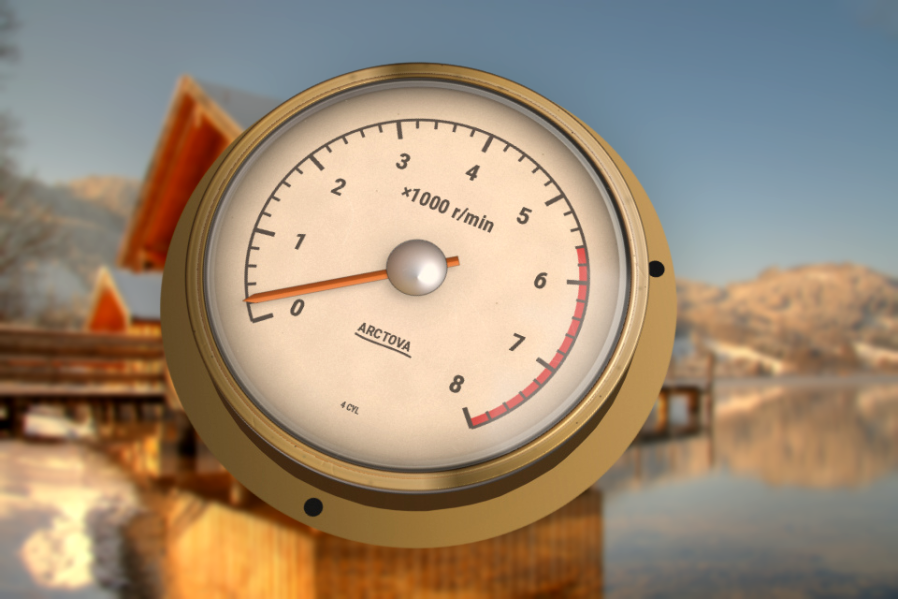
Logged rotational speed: 200,rpm
